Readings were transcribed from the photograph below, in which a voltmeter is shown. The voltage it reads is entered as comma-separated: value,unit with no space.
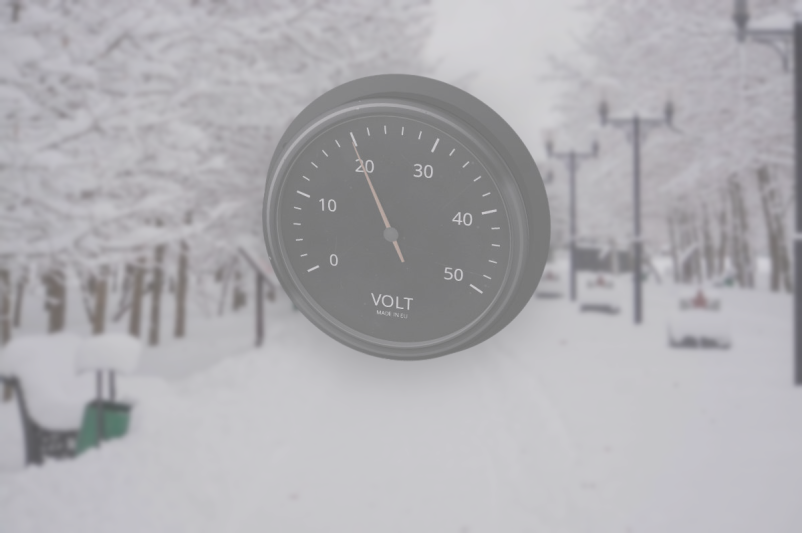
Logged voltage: 20,V
